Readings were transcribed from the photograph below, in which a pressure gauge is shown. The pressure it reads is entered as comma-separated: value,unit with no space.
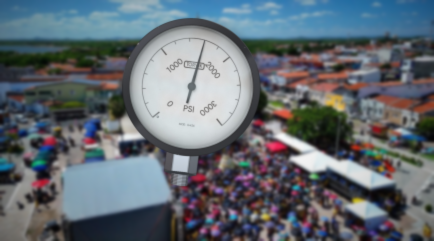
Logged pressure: 1600,psi
